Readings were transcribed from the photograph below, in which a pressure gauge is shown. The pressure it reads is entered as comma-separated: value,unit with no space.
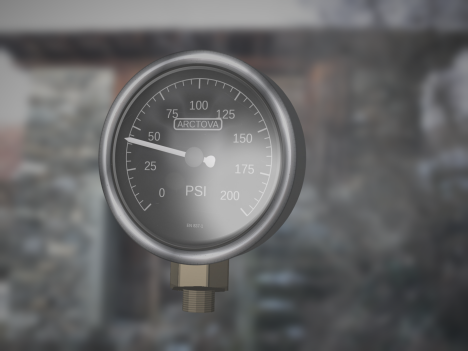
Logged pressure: 42.5,psi
